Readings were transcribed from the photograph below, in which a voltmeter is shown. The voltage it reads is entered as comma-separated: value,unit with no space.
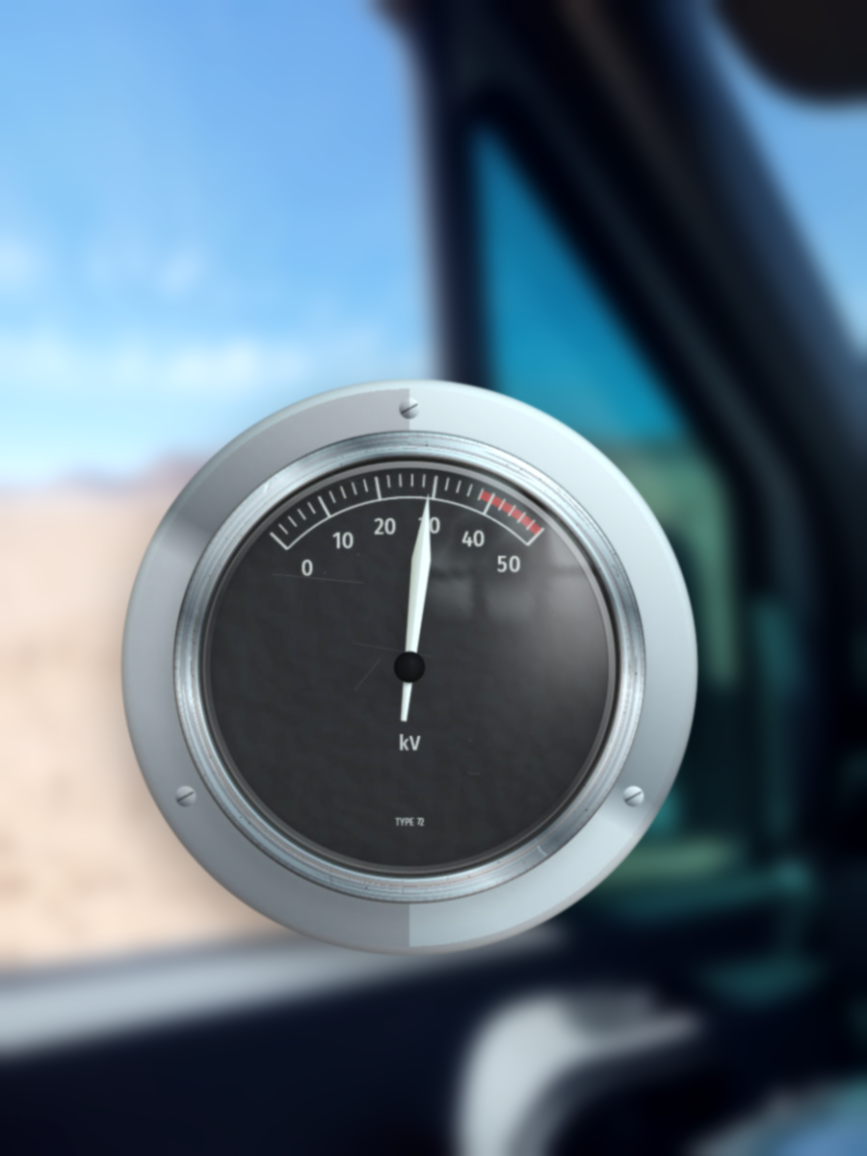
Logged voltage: 29,kV
